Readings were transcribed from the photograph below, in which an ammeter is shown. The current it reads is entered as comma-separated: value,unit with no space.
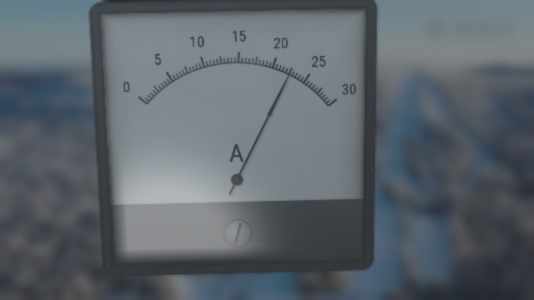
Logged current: 22.5,A
